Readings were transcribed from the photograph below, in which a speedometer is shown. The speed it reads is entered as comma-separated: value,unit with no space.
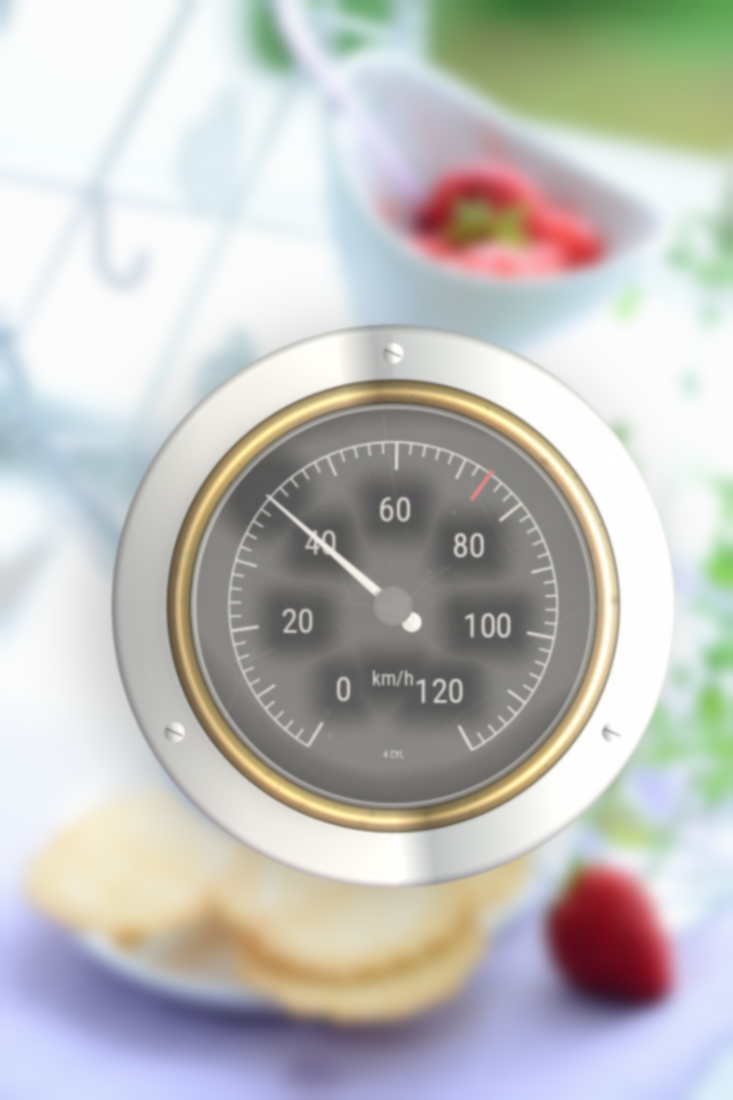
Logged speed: 40,km/h
